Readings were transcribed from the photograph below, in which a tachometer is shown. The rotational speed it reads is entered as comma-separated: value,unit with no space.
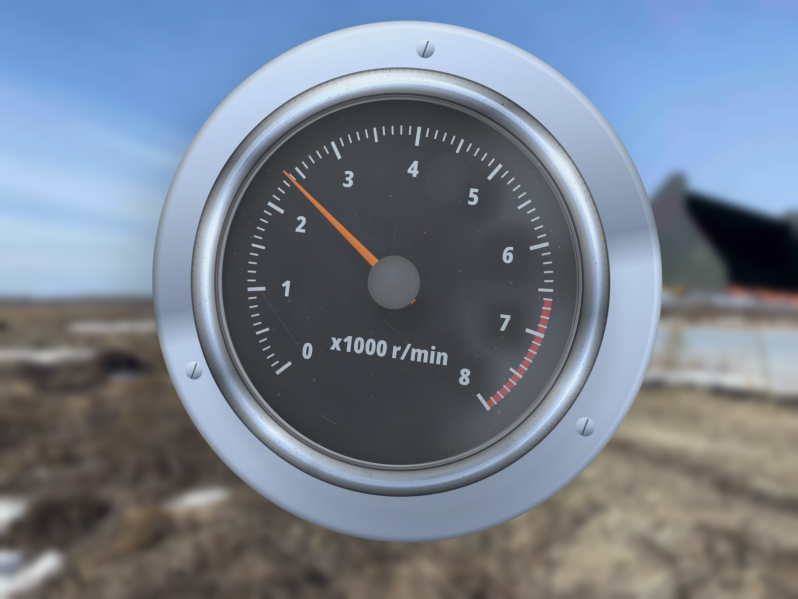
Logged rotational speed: 2400,rpm
